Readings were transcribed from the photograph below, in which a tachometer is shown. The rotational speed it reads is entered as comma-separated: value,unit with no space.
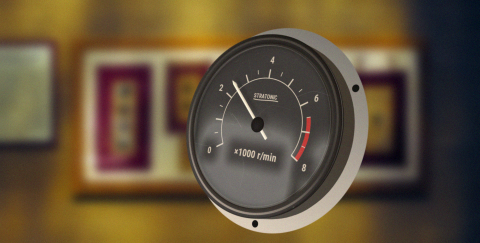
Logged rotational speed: 2500,rpm
